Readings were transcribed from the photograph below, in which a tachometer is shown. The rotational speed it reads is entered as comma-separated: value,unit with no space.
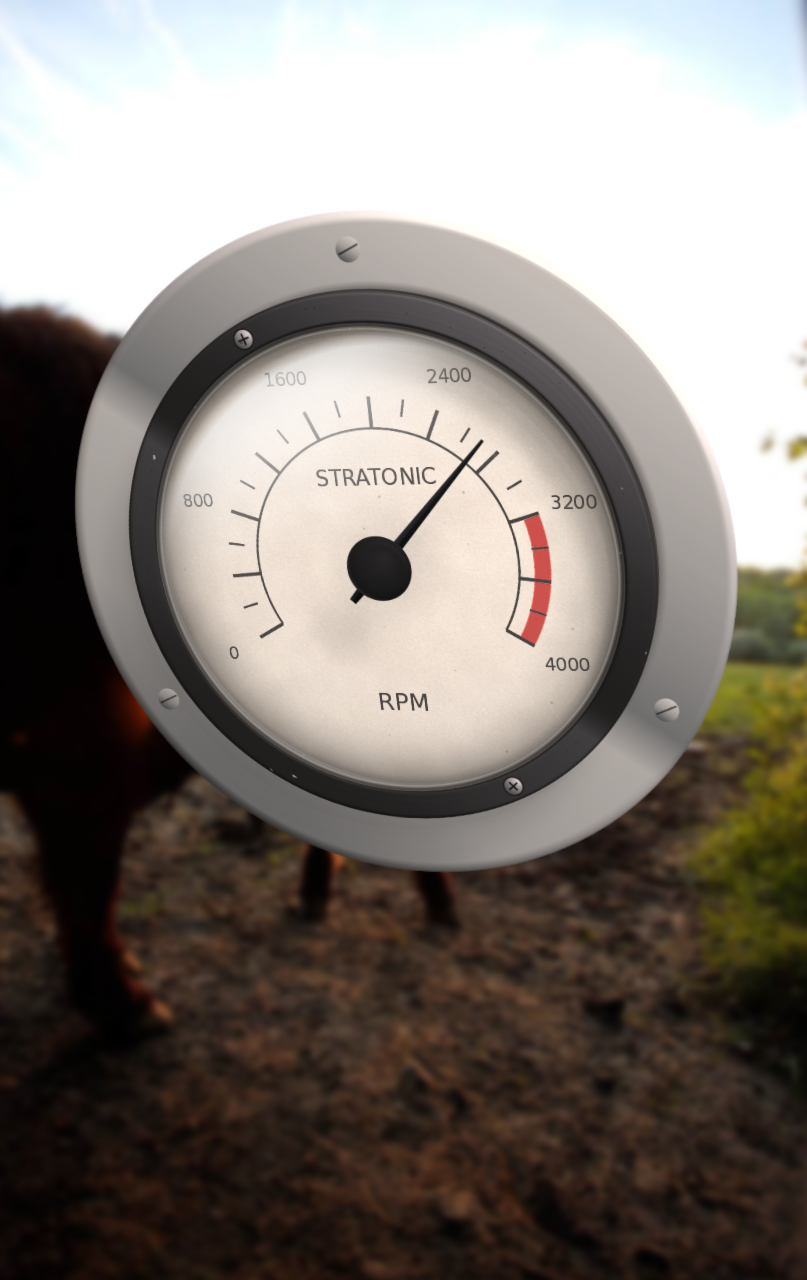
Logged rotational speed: 2700,rpm
